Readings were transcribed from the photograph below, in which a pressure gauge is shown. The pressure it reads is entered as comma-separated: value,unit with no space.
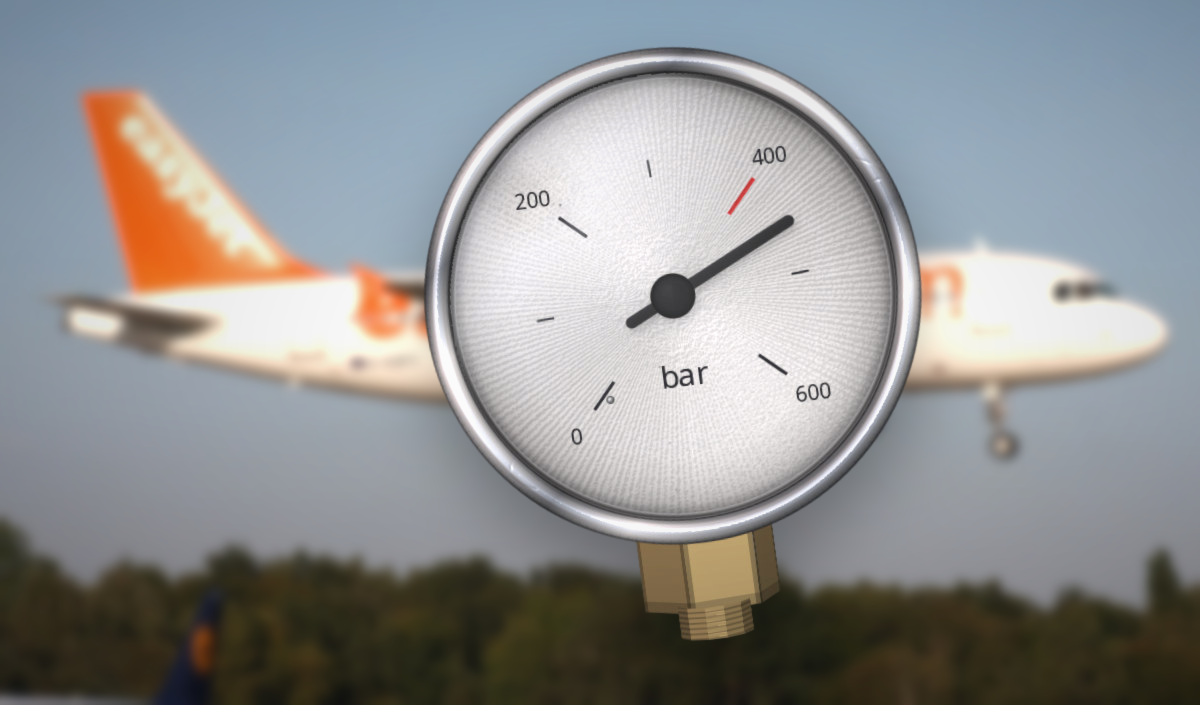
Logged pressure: 450,bar
